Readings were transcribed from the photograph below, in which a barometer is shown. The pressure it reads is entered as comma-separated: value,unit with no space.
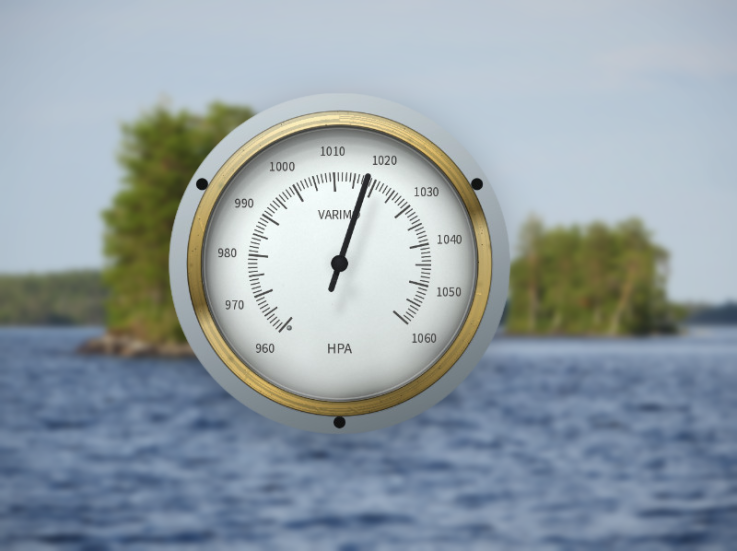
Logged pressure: 1018,hPa
